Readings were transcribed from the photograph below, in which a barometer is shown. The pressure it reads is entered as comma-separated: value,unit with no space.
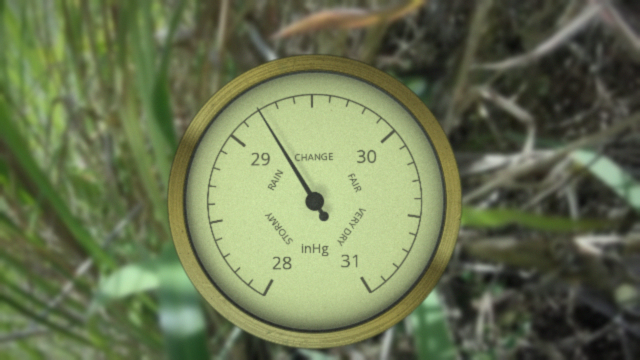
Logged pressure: 29.2,inHg
